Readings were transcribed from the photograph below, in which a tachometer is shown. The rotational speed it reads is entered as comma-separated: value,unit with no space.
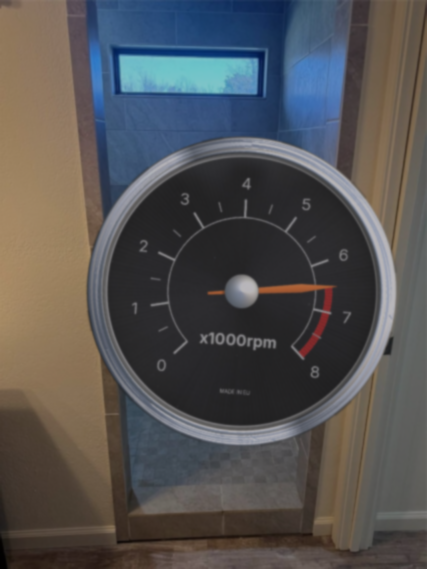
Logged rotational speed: 6500,rpm
